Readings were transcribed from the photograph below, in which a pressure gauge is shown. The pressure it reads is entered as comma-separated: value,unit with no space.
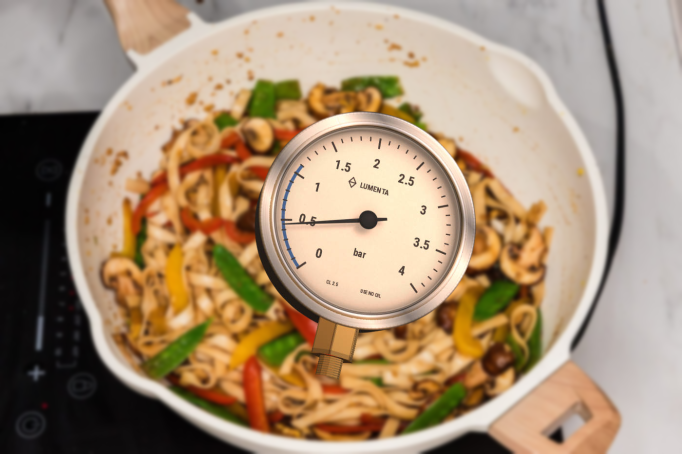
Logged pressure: 0.45,bar
